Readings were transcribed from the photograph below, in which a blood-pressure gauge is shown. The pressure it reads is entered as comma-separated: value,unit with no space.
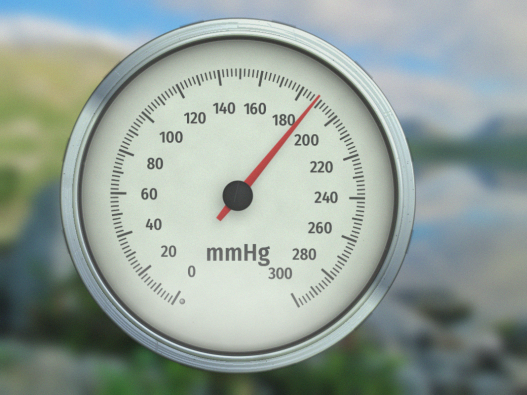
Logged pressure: 188,mmHg
